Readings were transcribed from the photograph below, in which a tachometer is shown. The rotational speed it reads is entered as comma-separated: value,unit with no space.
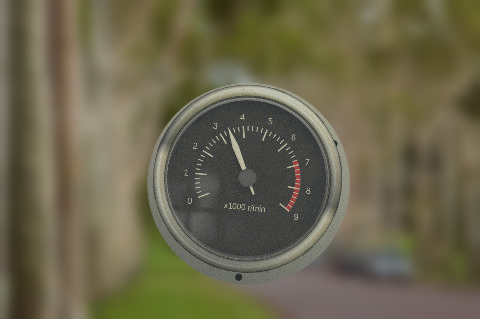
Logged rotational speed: 3400,rpm
